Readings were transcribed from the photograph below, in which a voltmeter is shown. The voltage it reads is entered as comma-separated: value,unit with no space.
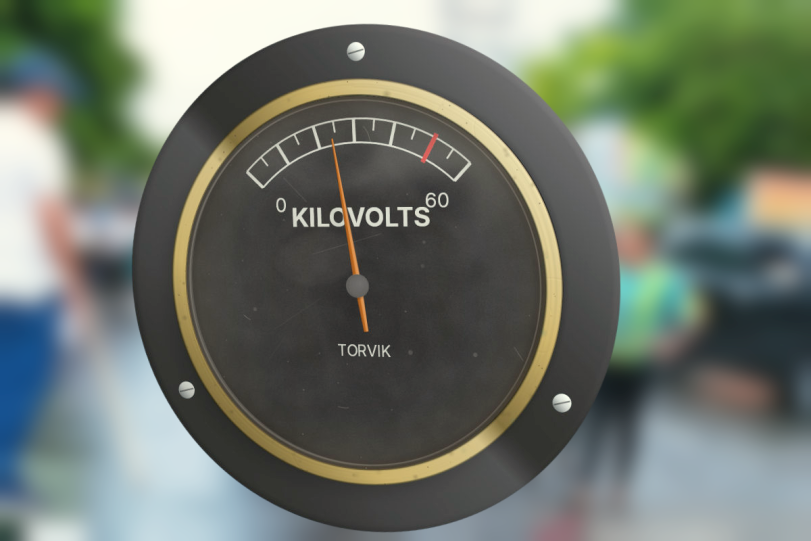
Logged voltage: 25,kV
